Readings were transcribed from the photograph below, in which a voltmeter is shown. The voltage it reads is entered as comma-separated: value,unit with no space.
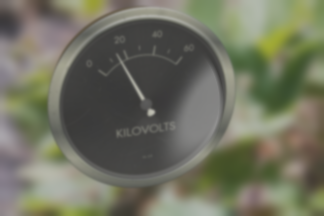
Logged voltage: 15,kV
